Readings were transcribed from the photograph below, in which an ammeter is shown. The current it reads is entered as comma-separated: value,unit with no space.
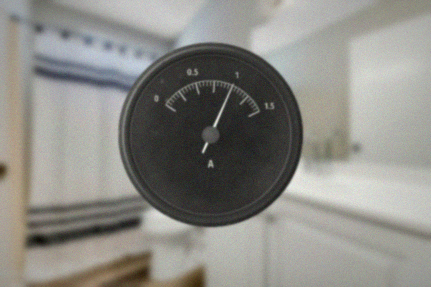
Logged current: 1,A
